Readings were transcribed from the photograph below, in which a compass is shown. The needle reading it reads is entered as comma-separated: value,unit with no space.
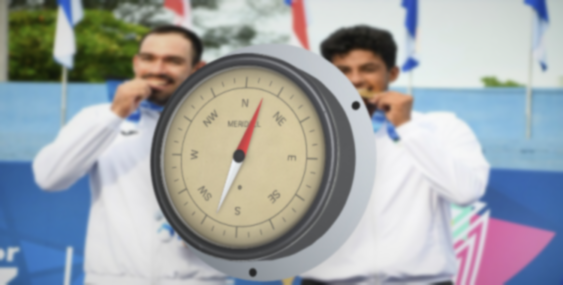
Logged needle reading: 20,°
